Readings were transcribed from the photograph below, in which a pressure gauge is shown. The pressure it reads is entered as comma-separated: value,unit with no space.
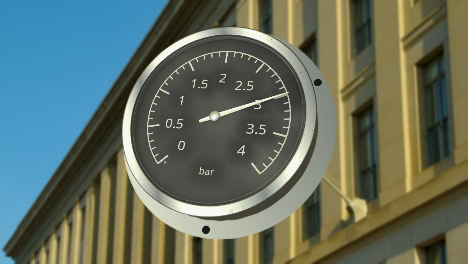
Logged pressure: 3,bar
